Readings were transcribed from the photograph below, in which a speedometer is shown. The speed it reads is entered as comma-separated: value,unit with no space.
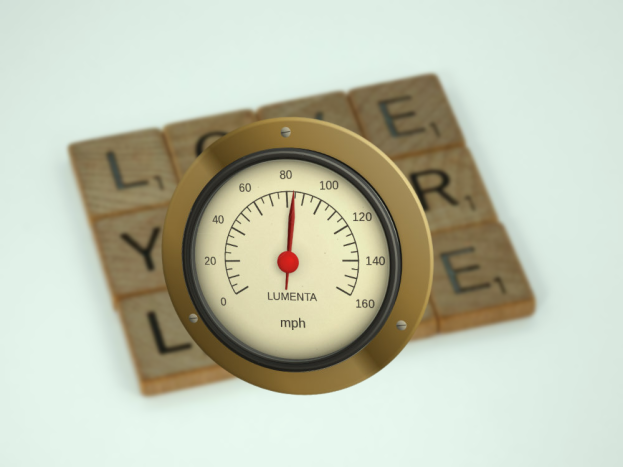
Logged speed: 85,mph
